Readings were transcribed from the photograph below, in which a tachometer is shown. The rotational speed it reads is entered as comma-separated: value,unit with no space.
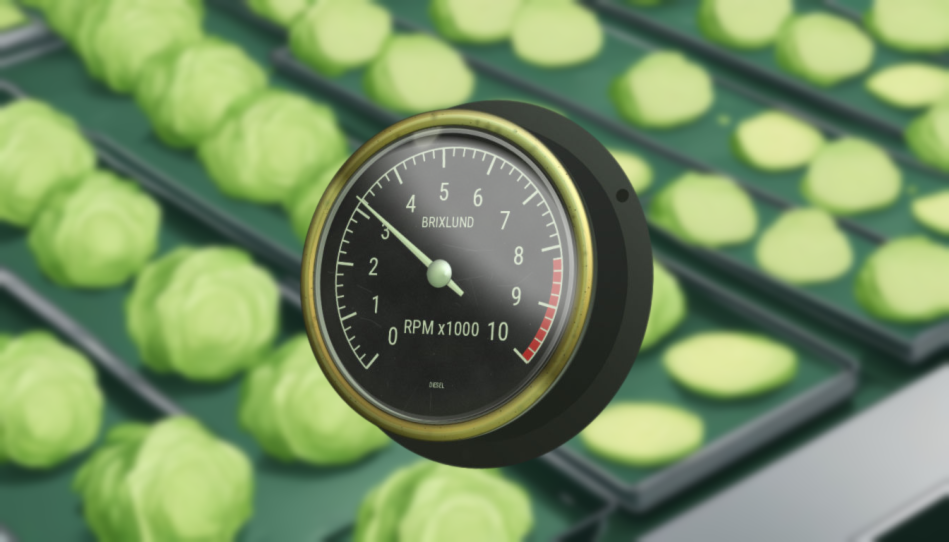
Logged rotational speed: 3200,rpm
